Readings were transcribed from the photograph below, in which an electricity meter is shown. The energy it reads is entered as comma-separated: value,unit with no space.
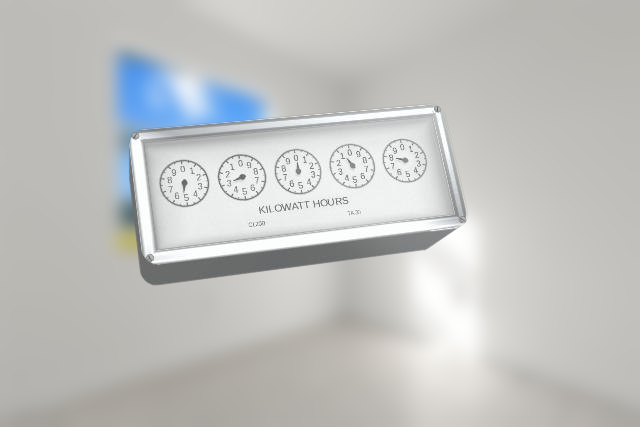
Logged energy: 53008,kWh
